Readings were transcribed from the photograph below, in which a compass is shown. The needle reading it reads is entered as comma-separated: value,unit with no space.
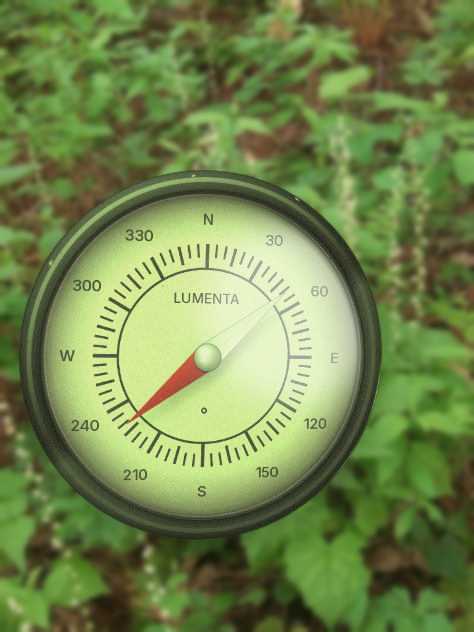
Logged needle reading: 230,°
